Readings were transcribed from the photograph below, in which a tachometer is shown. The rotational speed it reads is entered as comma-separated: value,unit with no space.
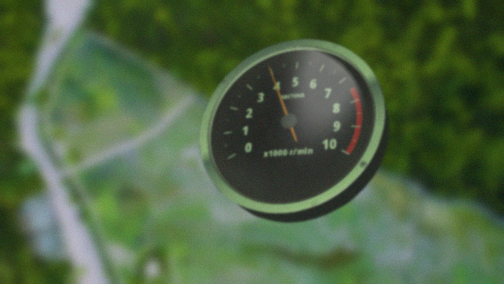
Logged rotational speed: 4000,rpm
